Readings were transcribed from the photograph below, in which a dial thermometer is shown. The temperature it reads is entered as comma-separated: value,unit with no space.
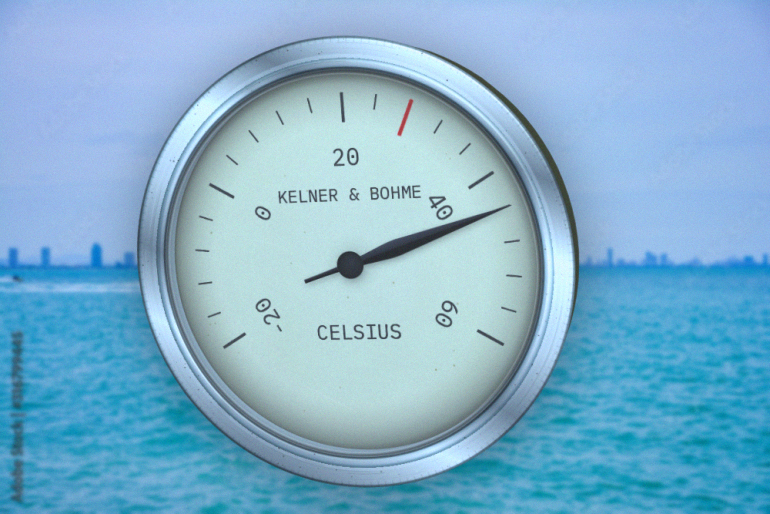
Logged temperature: 44,°C
